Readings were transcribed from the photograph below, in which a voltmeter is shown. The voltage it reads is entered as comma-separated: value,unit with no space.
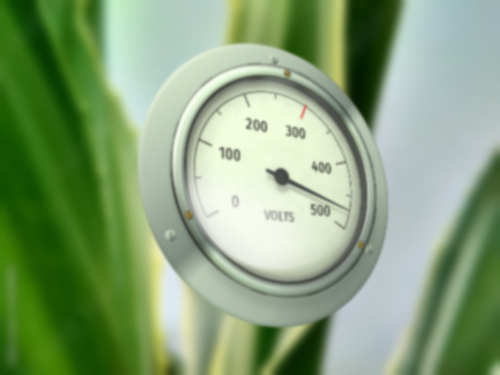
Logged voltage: 475,V
